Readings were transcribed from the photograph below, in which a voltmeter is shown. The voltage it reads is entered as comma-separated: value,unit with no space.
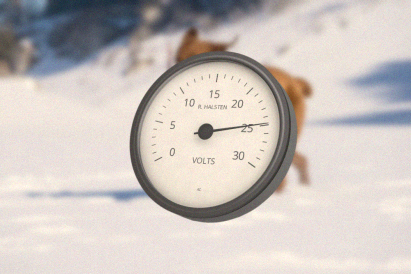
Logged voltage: 25,V
